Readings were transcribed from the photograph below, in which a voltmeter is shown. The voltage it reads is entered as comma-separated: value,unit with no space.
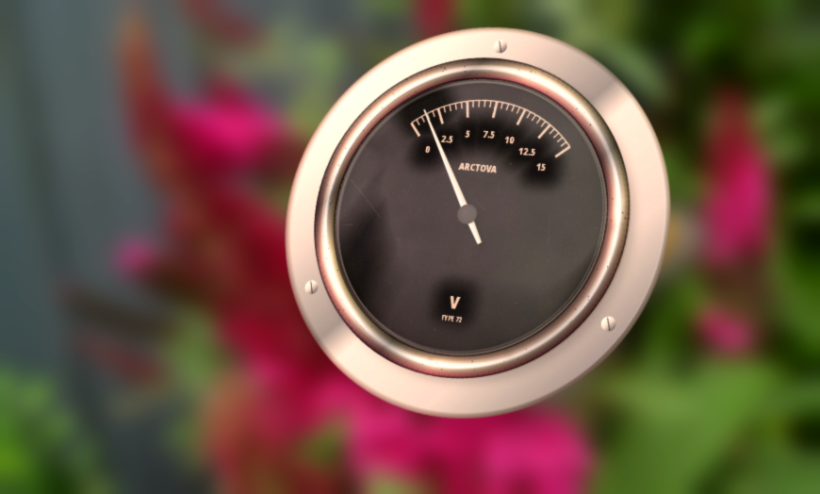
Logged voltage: 1.5,V
